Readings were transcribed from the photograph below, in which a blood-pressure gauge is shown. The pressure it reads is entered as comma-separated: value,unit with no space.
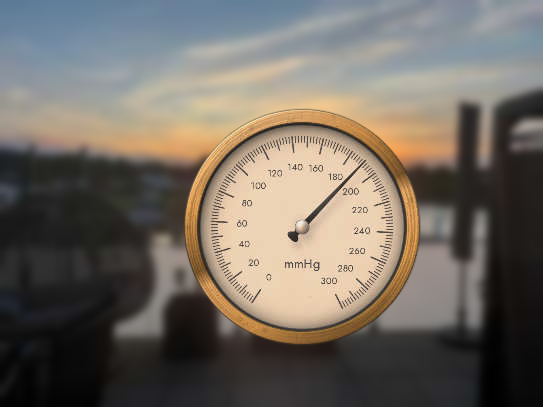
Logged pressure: 190,mmHg
